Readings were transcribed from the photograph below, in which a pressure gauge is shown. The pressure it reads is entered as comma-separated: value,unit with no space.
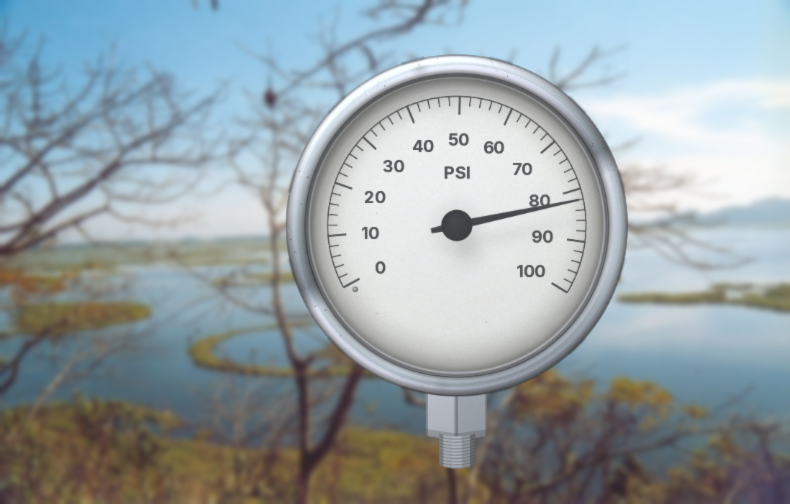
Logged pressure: 82,psi
